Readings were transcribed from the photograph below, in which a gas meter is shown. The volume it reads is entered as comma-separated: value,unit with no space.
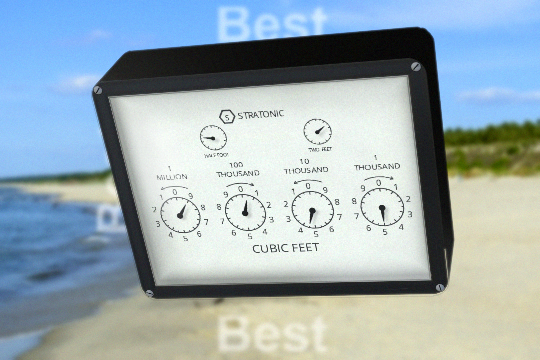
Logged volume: 904500,ft³
